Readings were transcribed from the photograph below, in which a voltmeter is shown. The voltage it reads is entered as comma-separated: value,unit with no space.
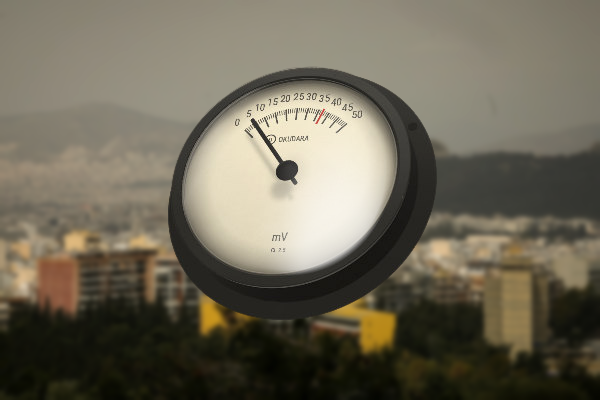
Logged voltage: 5,mV
